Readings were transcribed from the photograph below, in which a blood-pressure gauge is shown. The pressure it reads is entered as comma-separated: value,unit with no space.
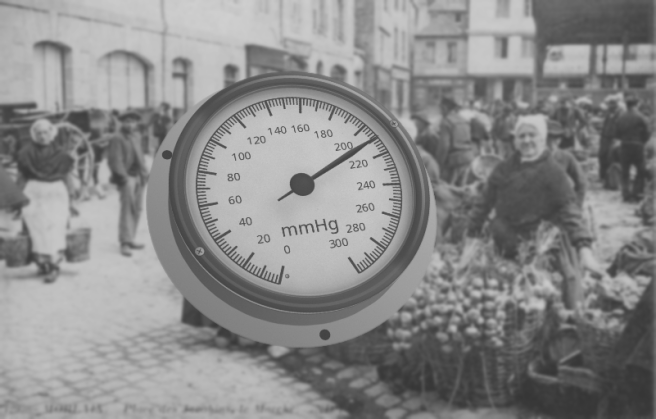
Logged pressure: 210,mmHg
